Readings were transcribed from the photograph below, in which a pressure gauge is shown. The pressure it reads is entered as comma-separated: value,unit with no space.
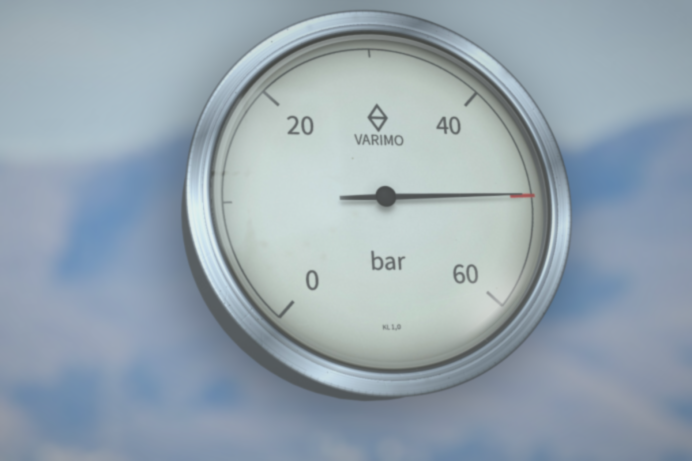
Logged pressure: 50,bar
